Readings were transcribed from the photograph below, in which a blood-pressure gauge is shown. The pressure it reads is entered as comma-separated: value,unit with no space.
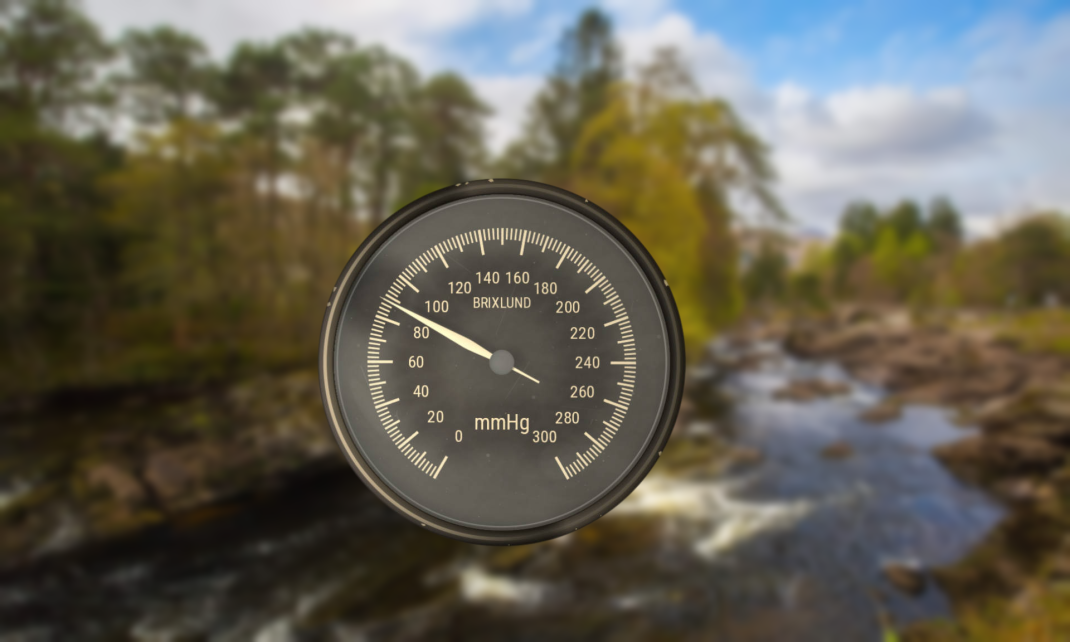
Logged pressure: 88,mmHg
